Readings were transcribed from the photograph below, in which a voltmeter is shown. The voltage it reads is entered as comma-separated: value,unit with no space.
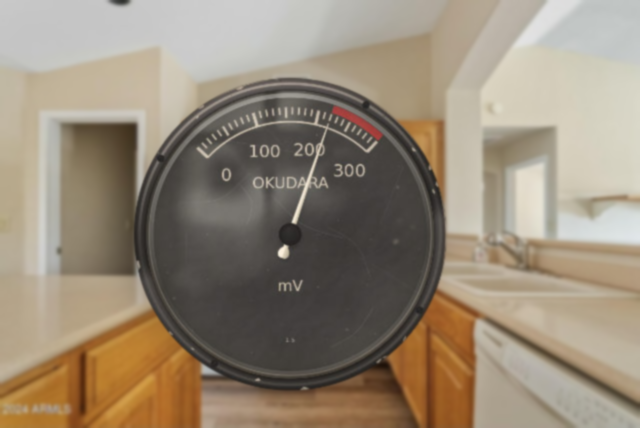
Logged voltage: 220,mV
